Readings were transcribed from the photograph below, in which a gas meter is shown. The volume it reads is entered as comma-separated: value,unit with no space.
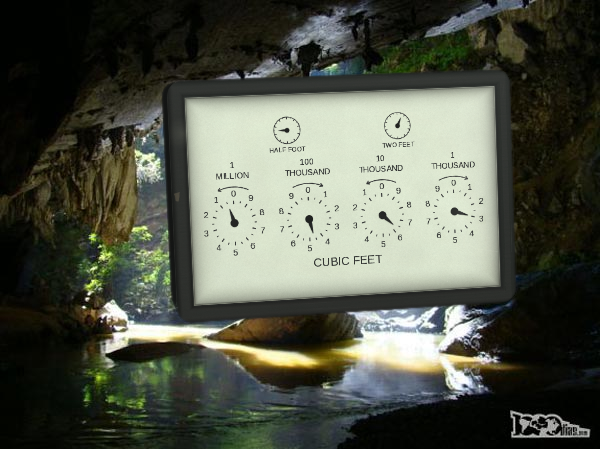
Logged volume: 46300,ft³
